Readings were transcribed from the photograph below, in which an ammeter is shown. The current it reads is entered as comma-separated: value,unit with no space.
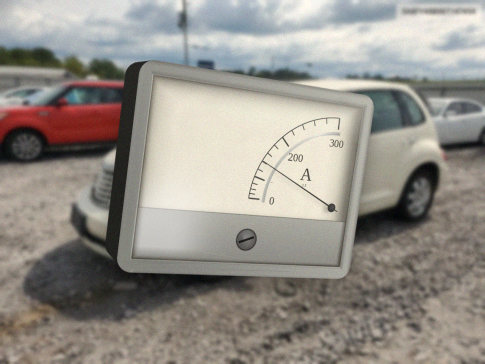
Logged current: 140,A
